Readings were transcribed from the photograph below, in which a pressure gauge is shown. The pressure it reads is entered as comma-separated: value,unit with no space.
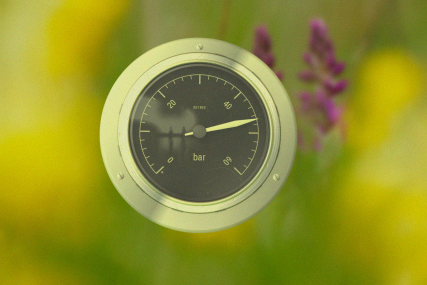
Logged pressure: 47,bar
